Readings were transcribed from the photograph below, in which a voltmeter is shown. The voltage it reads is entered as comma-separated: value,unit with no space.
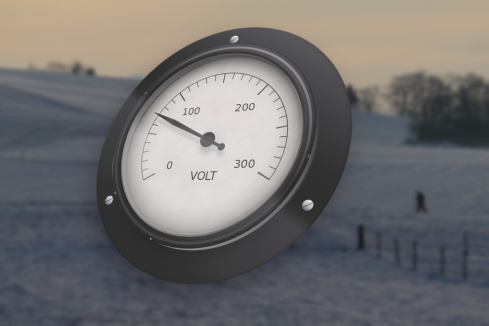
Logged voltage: 70,V
